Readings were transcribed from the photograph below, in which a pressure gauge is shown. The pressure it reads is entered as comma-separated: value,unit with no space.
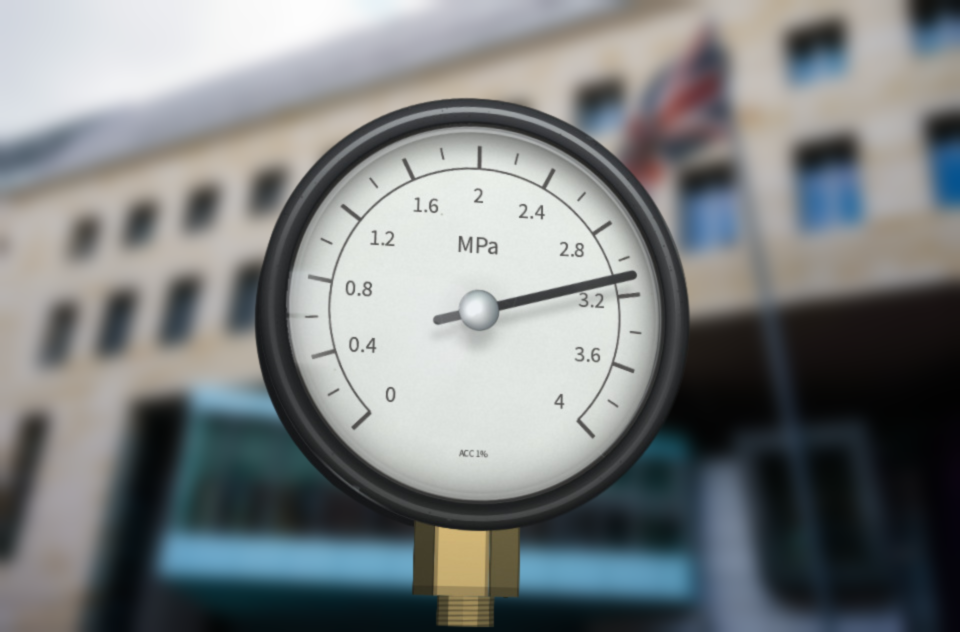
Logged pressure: 3.1,MPa
